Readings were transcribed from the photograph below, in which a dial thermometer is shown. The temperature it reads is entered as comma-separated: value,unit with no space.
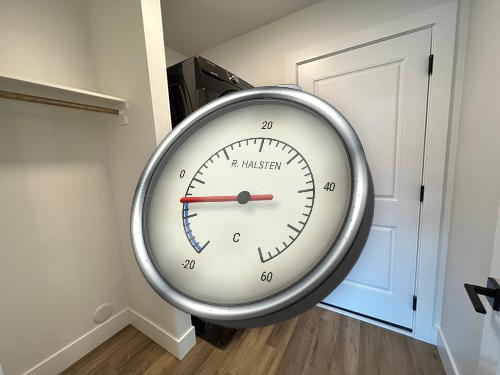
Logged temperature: -6,°C
